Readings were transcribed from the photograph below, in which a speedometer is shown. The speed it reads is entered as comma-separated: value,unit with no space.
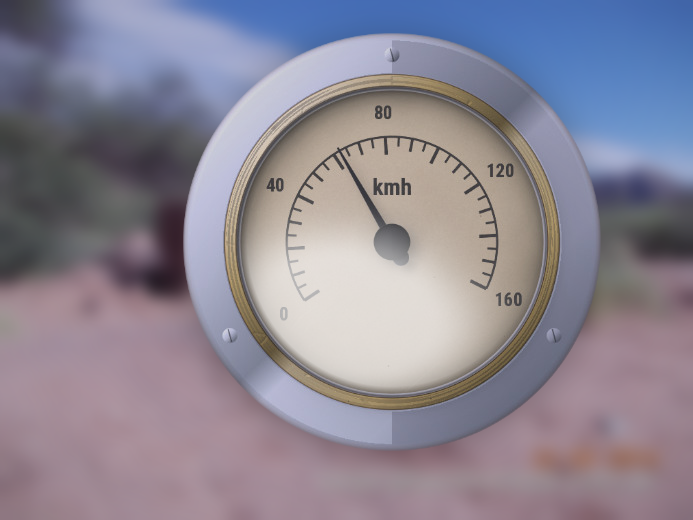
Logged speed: 62.5,km/h
